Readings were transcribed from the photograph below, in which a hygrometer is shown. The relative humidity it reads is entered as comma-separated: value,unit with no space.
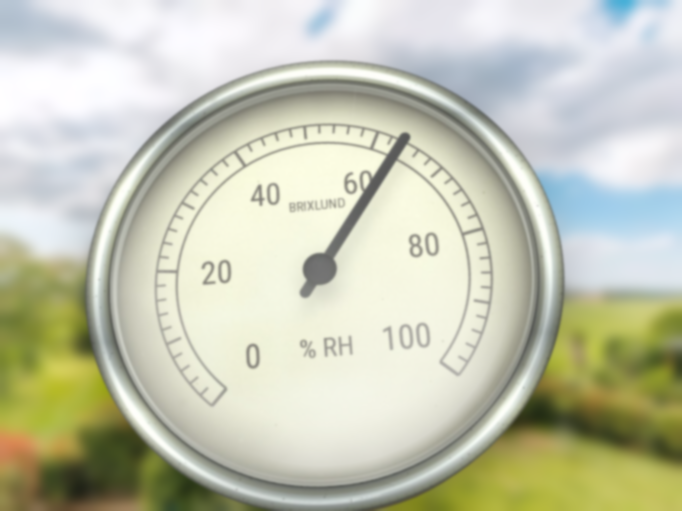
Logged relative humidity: 64,%
